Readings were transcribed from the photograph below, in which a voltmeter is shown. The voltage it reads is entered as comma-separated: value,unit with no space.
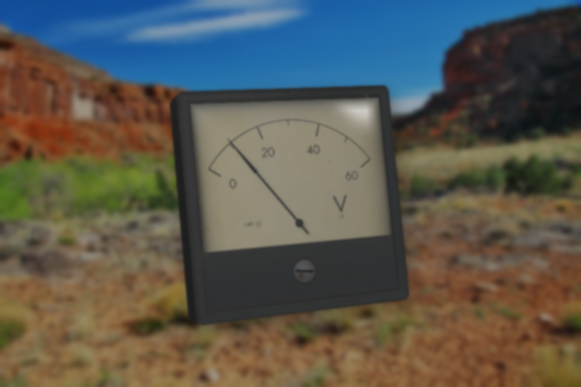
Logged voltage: 10,V
